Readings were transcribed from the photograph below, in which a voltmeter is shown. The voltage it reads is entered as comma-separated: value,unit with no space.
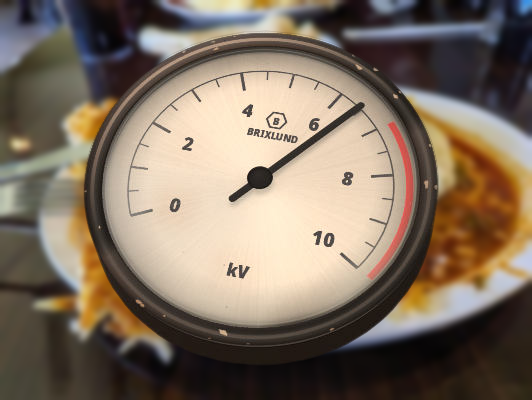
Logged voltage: 6.5,kV
